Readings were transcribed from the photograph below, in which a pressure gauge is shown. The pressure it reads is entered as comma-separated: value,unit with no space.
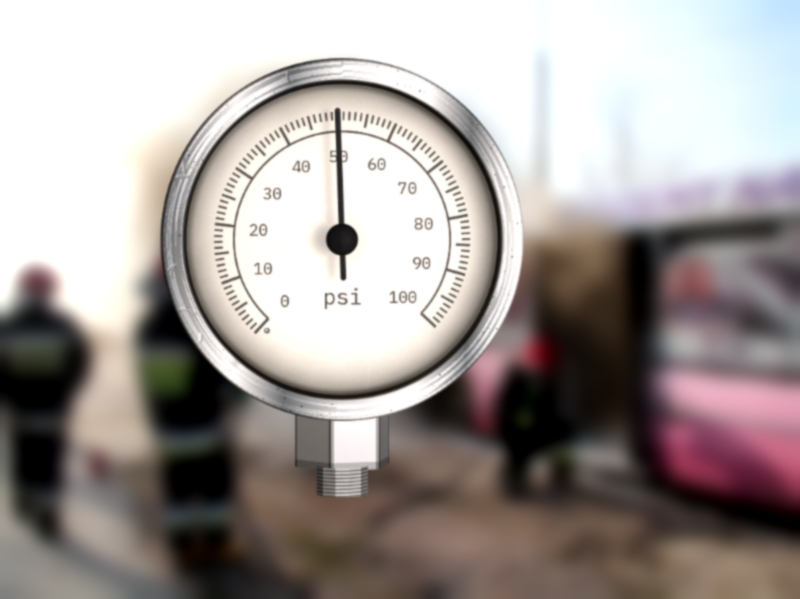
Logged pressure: 50,psi
